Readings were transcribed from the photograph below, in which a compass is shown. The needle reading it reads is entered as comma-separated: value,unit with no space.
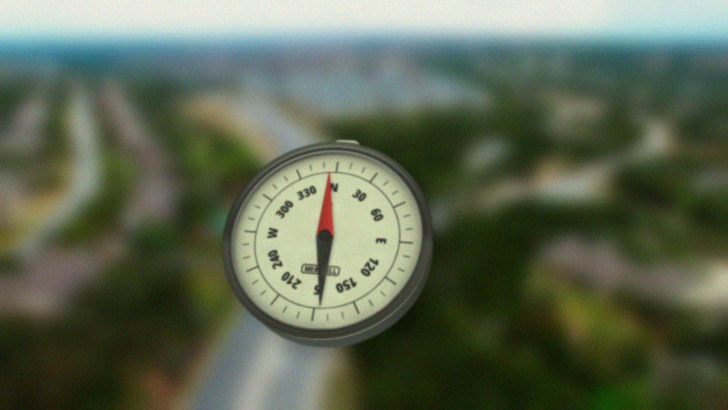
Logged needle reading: 355,°
